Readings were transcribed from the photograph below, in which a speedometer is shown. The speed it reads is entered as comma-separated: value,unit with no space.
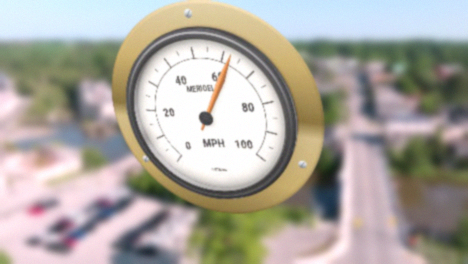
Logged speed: 62.5,mph
